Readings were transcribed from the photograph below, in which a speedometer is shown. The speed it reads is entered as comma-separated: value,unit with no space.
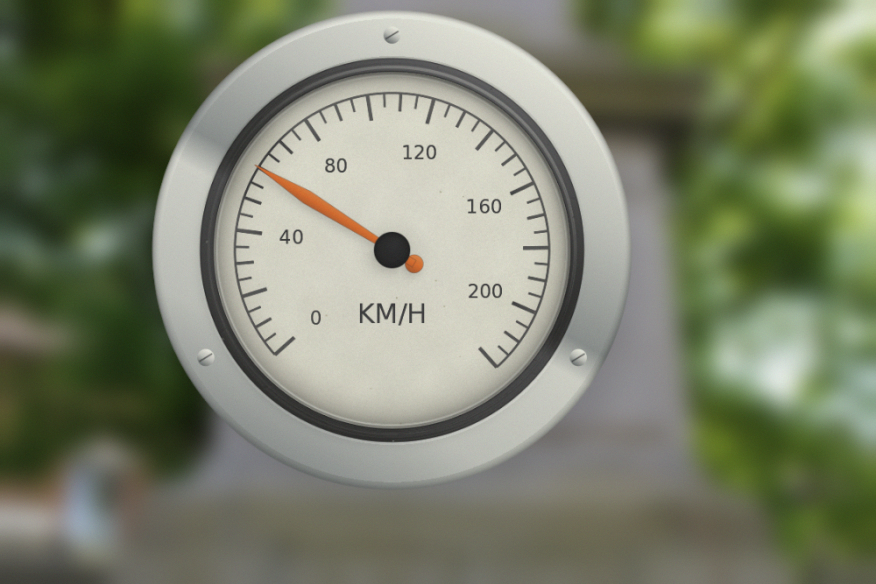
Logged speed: 60,km/h
